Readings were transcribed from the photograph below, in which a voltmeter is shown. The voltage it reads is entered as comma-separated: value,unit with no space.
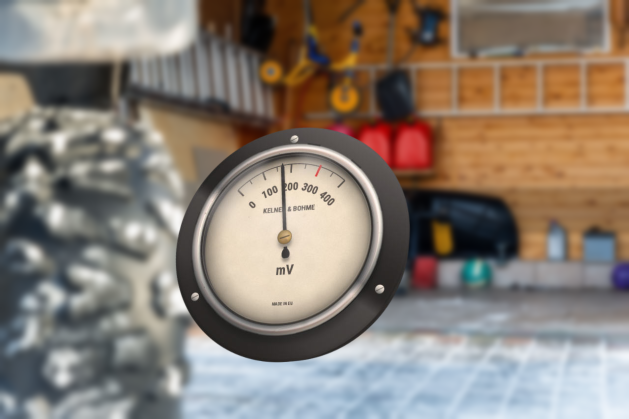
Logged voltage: 175,mV
